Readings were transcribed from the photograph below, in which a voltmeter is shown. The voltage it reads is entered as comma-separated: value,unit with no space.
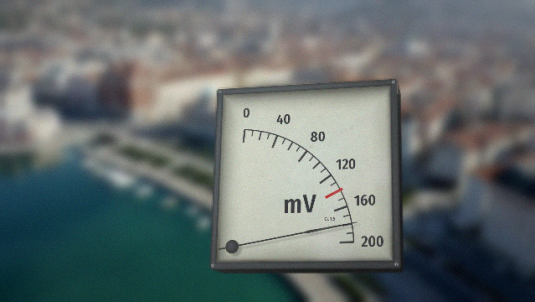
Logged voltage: 180,mV
